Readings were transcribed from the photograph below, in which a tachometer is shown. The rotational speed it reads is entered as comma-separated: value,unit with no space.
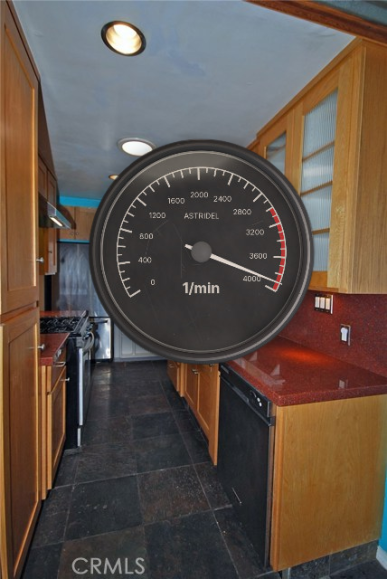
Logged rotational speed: 3900,rpm
